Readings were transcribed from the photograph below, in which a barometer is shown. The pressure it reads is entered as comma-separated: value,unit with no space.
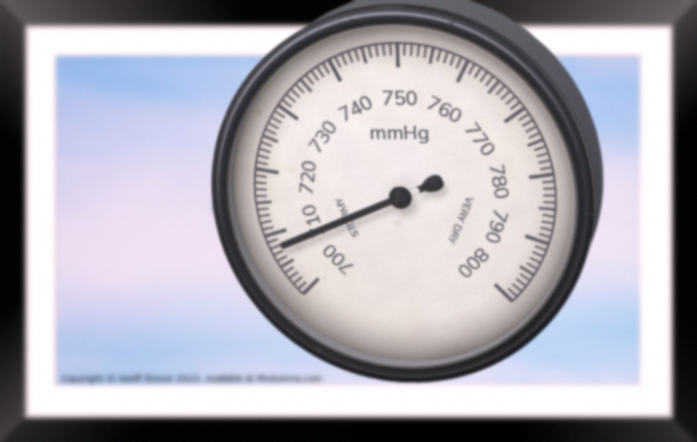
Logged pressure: 708,mmHg
